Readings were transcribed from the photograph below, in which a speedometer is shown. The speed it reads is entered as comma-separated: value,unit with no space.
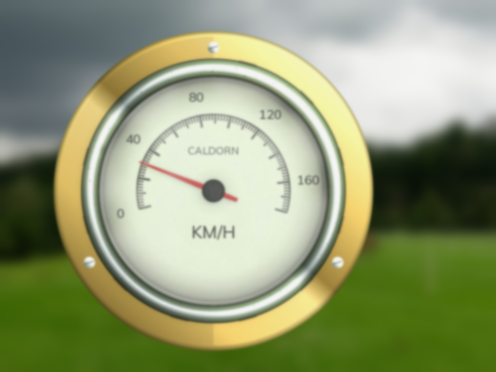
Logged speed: 30,km/h
